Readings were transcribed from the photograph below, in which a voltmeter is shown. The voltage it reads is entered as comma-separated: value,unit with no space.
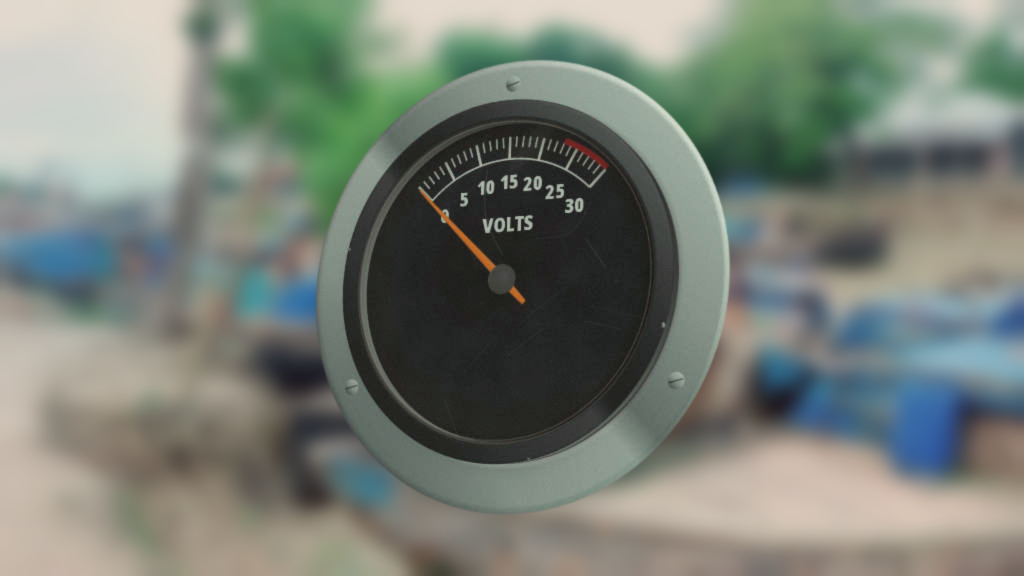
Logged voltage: 0,V
